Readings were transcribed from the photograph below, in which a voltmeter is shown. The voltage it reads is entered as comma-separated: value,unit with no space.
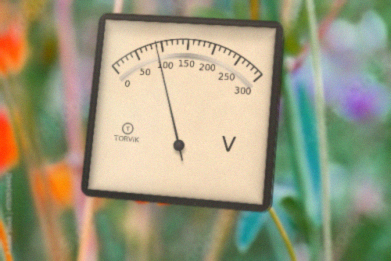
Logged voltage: 90,V
